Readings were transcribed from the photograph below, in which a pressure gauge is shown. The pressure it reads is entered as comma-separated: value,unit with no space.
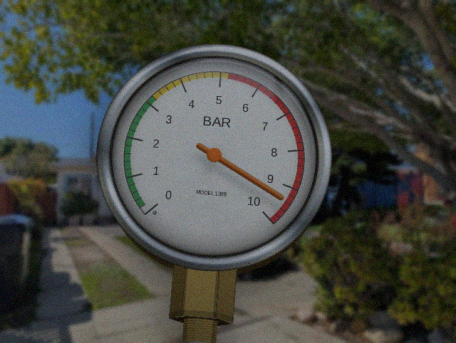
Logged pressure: 9.4,bar
